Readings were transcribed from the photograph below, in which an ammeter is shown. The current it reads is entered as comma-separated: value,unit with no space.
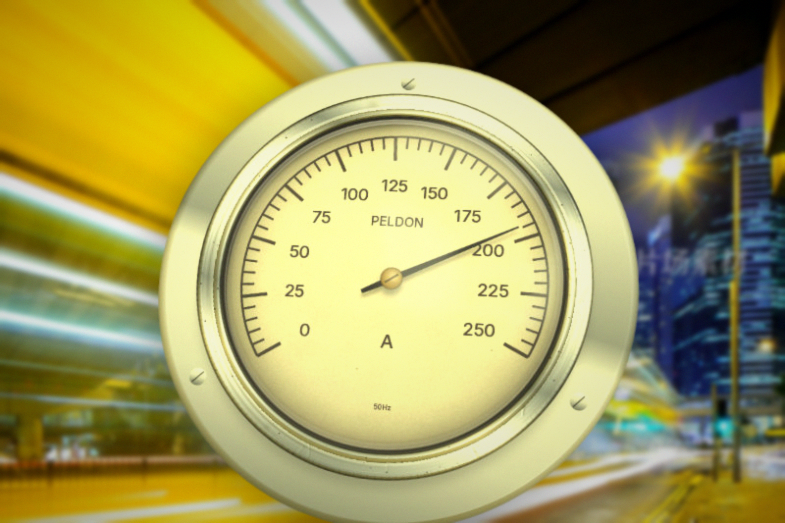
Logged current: 195,A
